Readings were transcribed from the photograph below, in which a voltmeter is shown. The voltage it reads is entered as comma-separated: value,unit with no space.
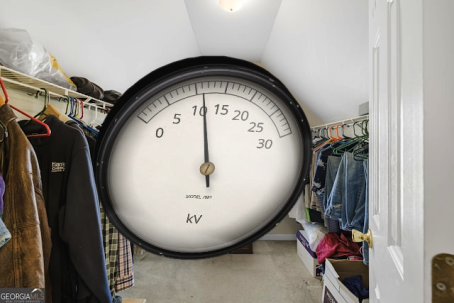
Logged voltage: 11,kV
